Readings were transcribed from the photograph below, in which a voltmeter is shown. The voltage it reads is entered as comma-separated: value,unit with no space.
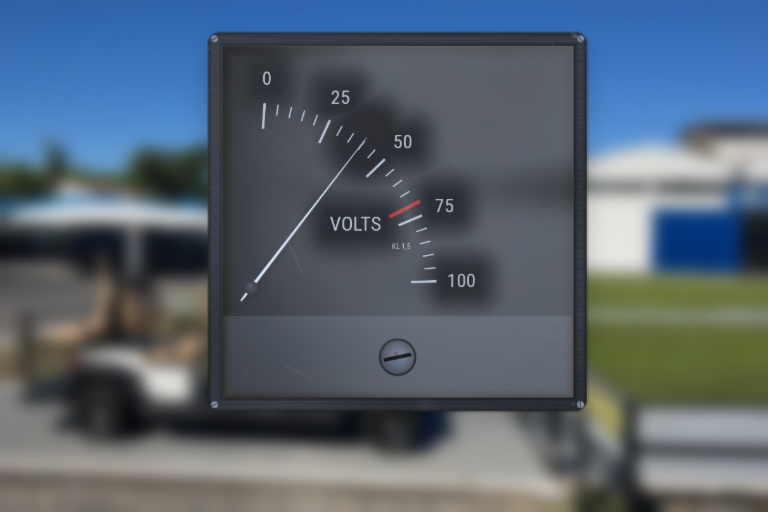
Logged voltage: 40,V
